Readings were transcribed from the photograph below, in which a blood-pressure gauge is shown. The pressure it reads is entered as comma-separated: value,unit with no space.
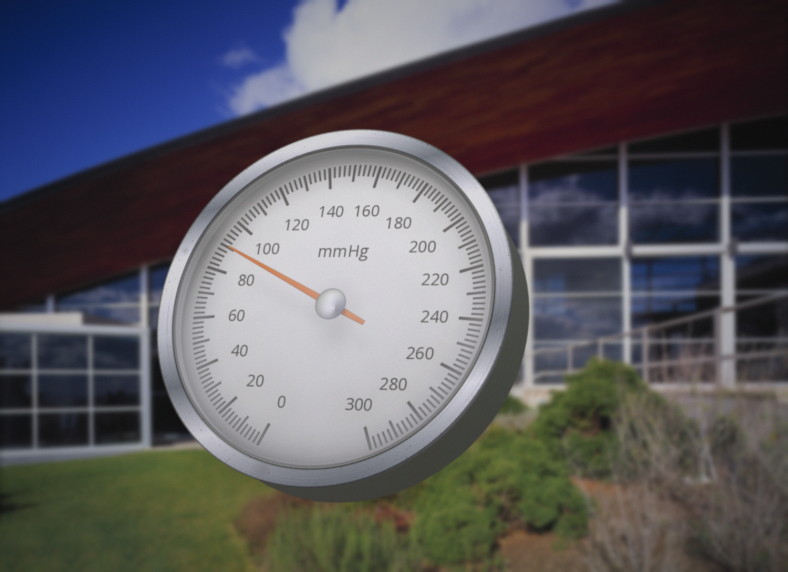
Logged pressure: 90,mmHg
